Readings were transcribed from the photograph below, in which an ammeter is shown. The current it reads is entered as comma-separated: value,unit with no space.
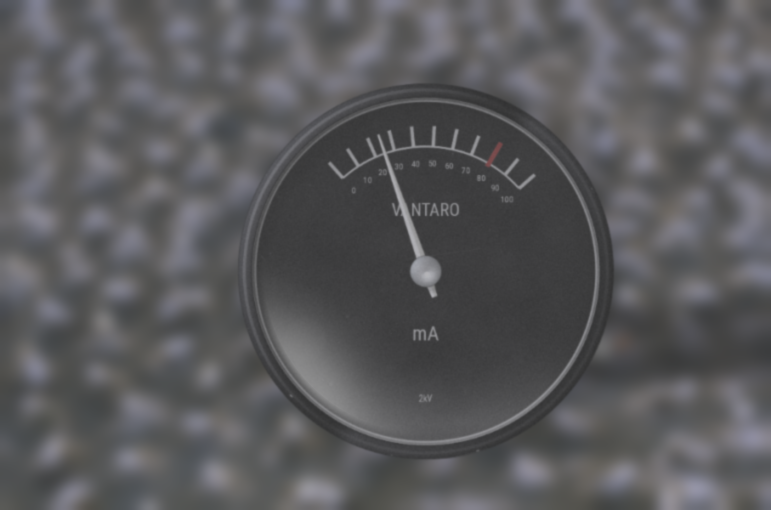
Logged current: 25,mA
